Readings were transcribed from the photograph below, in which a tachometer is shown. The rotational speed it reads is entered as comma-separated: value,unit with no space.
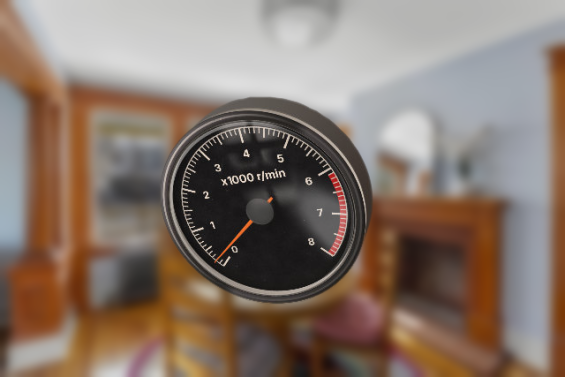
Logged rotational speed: 200,rpm
